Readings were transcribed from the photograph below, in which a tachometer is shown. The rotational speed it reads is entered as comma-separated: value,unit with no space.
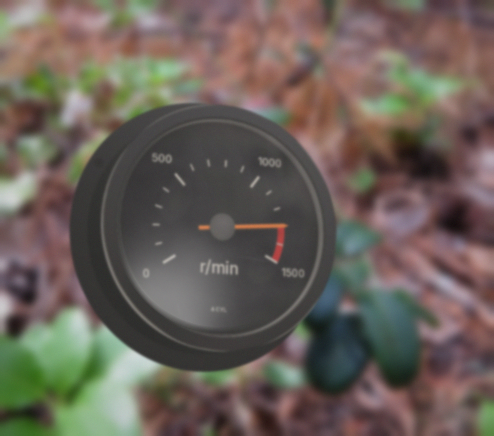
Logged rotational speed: 1300,rpm
